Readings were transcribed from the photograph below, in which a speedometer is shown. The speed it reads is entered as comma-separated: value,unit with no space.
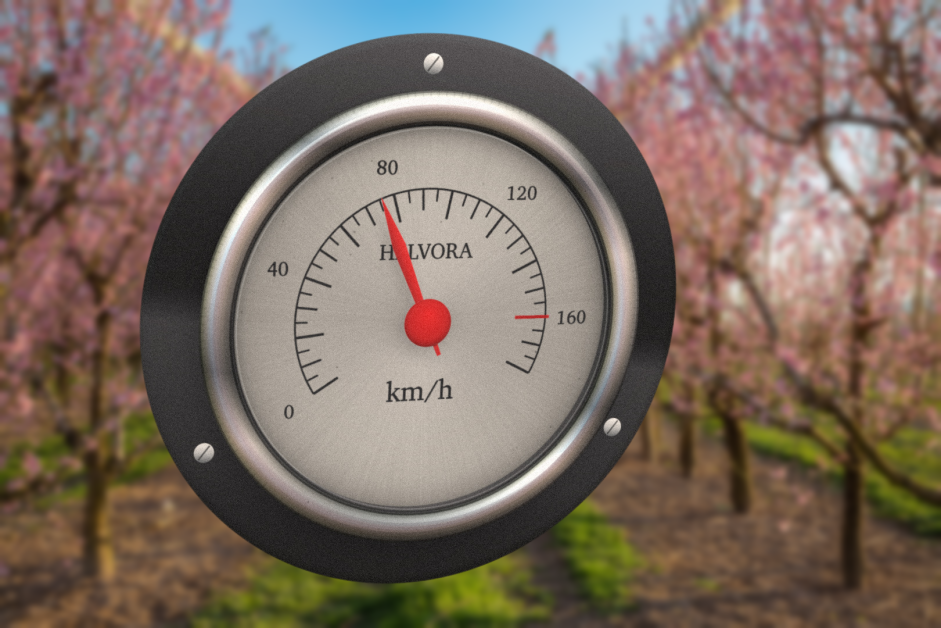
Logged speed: 75,km/h
